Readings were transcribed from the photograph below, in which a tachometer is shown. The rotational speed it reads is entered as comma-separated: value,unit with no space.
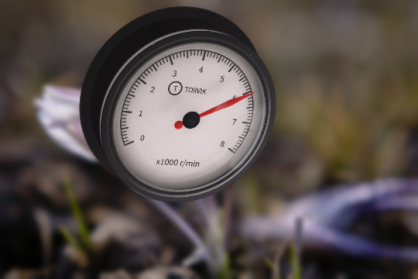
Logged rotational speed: 6000,rpm
